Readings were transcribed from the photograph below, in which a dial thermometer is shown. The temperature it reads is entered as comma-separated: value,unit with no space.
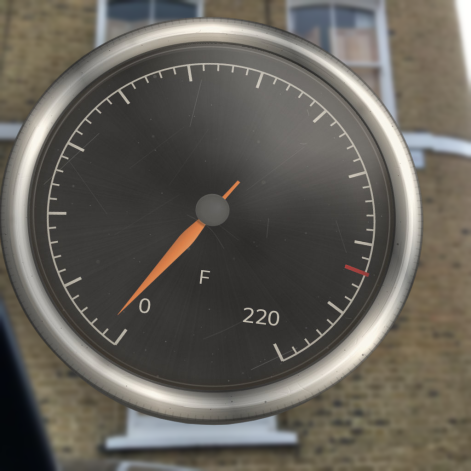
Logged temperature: 4,°F
